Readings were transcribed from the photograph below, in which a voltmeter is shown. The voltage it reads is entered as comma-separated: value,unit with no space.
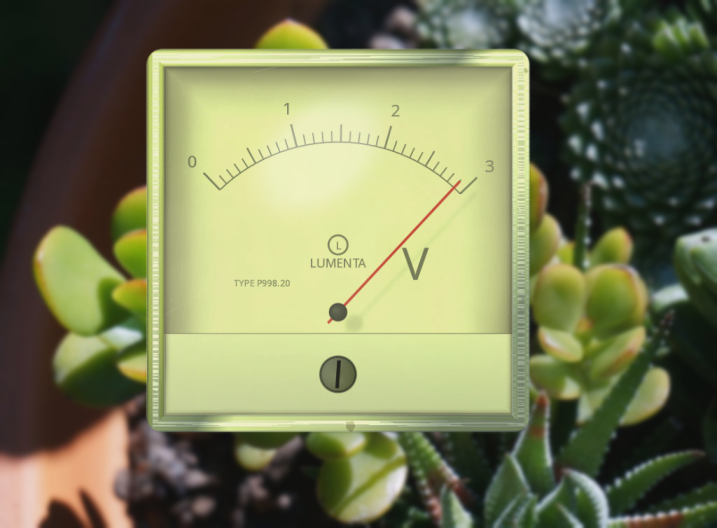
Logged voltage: 2.9,V
